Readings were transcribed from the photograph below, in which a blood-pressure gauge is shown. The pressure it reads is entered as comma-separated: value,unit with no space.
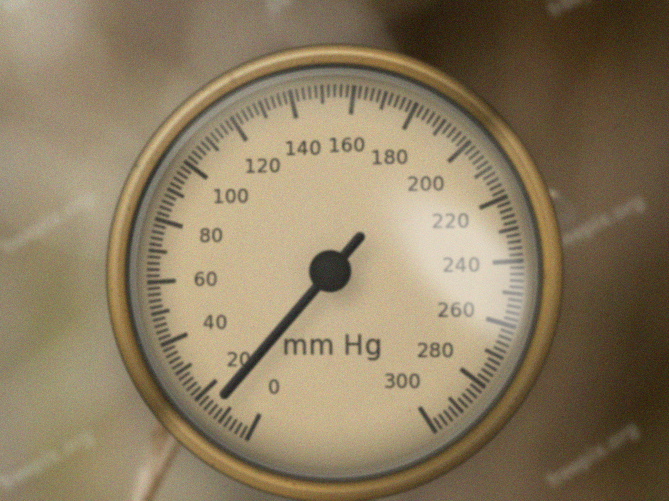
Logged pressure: 14,mmHg
